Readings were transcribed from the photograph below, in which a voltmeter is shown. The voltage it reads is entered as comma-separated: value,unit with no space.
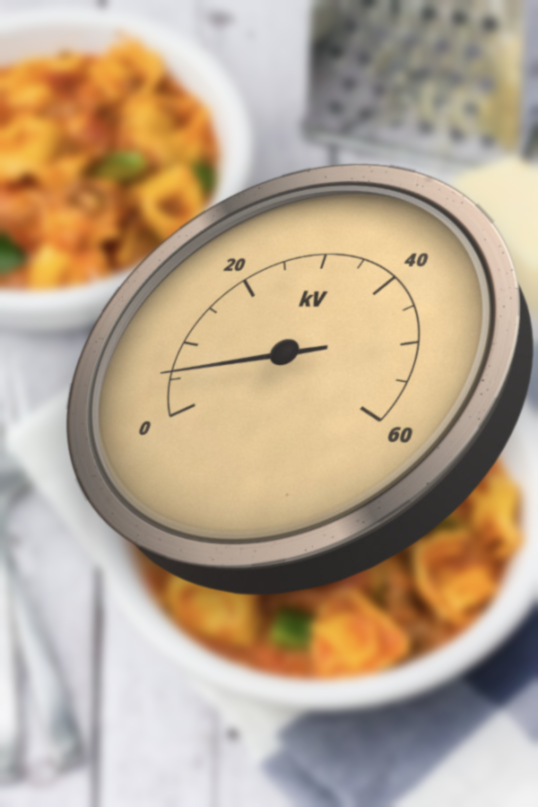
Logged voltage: 5,kV
